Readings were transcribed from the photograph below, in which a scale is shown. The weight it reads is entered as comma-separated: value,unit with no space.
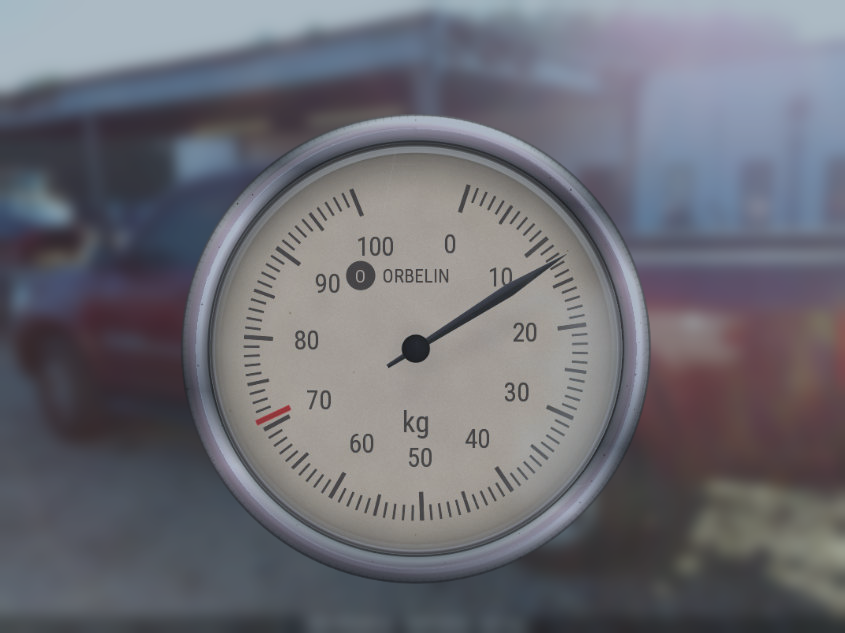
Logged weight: 12.5,kg
